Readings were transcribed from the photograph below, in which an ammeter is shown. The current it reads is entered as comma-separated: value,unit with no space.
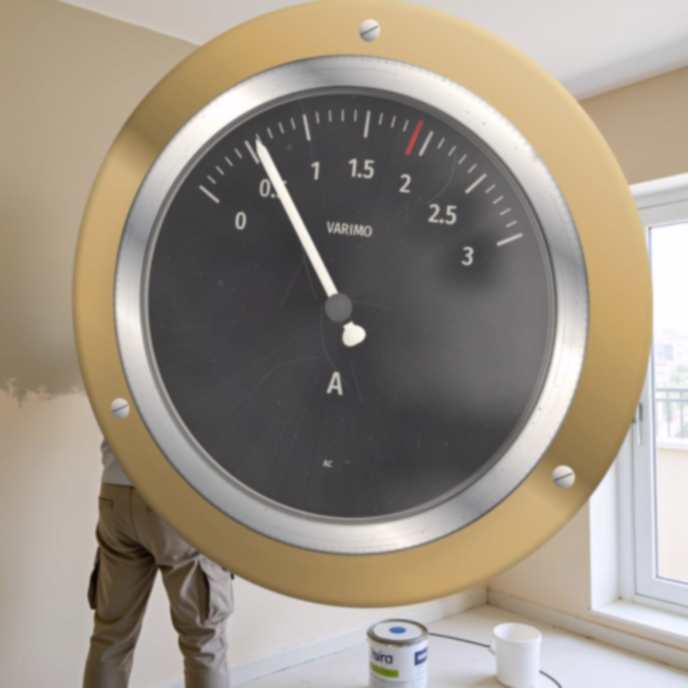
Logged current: 0.6,A
